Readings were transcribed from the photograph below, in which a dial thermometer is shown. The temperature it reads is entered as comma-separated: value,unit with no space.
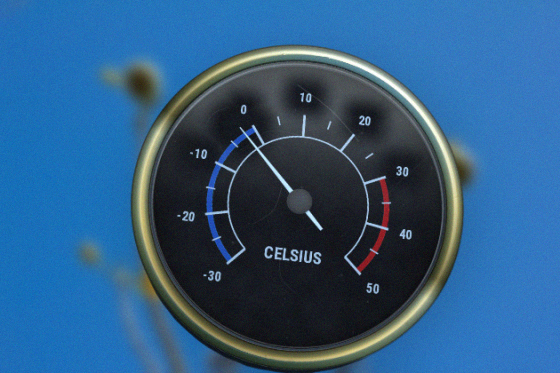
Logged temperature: -2.5,°C
